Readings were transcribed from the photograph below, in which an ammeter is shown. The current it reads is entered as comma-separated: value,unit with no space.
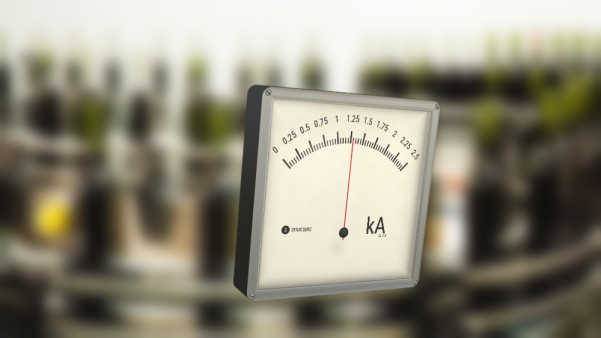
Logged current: 1.25,kA
